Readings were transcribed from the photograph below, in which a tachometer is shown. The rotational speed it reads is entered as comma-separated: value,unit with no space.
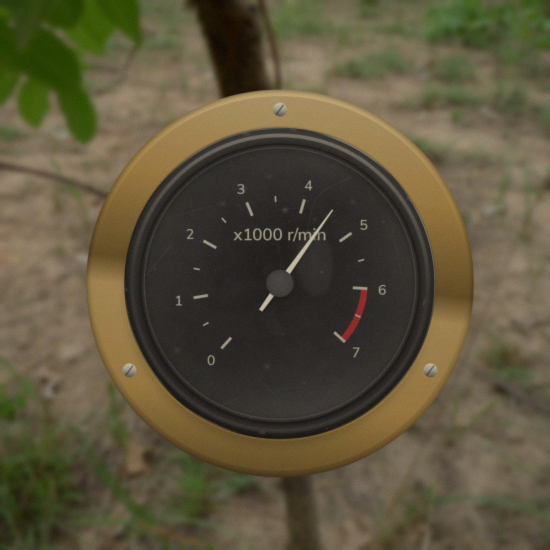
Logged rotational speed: 4500,rpm
